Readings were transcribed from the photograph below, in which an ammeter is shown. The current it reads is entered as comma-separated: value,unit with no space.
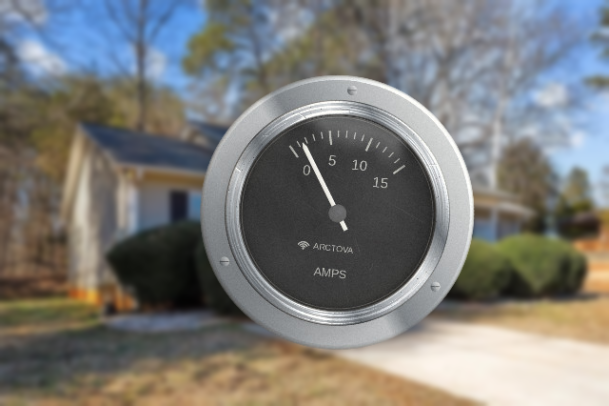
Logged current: 1.5,A
